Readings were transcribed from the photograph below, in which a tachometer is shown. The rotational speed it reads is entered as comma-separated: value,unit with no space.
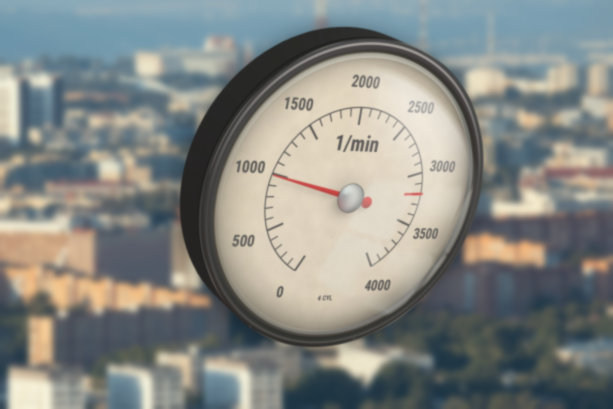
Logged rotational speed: 1000,rpm
